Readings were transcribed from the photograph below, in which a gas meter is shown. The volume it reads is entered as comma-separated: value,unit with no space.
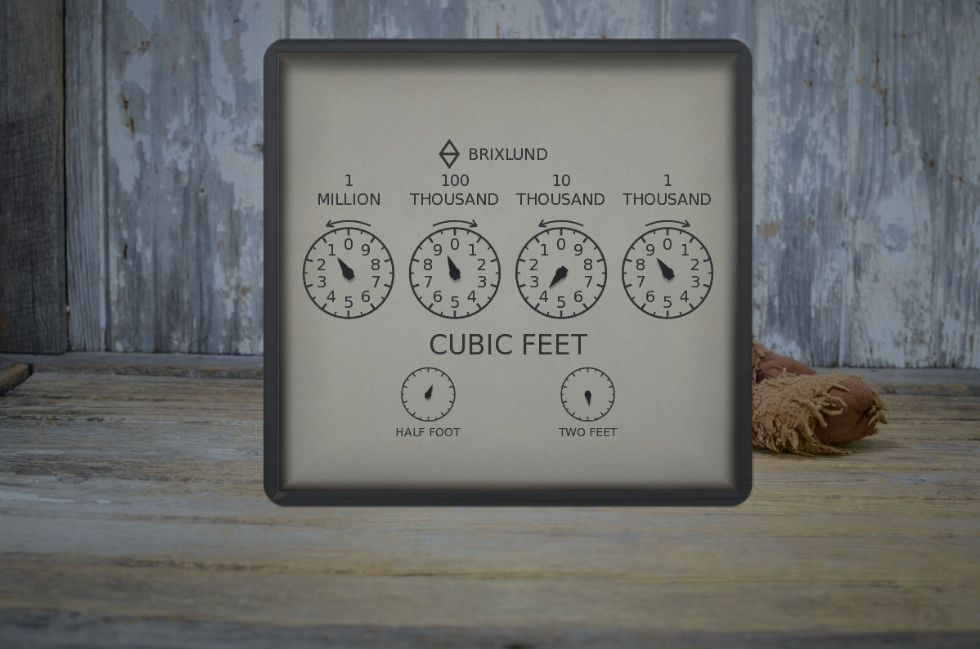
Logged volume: 93900,ft³
